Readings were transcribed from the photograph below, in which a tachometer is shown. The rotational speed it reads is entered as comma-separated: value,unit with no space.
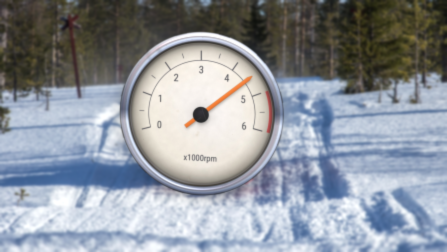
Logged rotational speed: 4500,rpm
